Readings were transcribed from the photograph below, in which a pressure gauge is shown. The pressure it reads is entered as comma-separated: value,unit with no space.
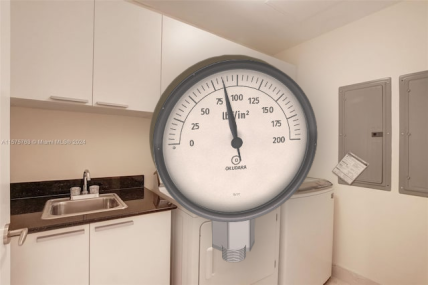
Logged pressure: 85,psi
